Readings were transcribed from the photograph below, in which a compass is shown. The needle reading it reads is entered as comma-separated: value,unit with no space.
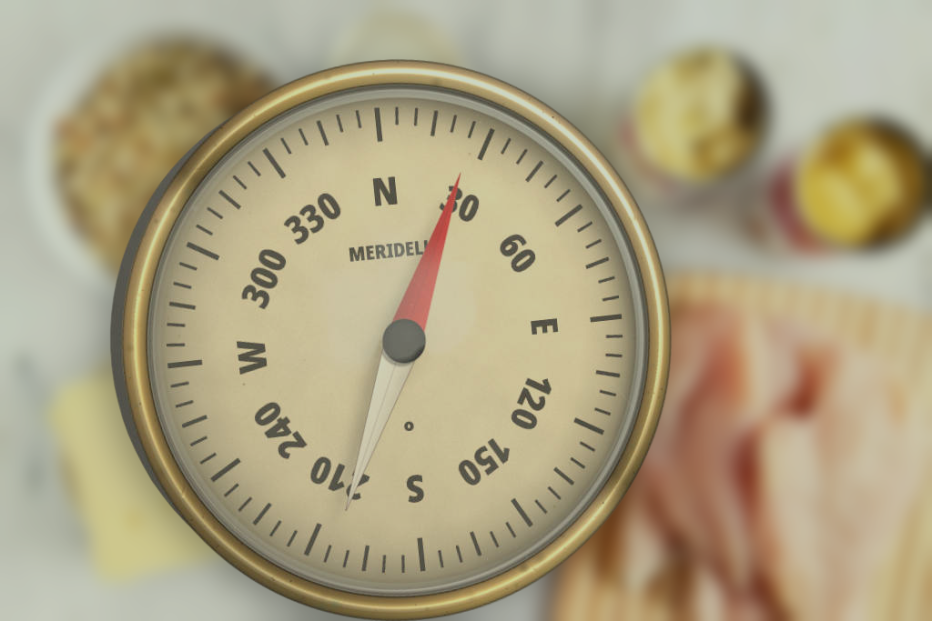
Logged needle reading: 25,°
